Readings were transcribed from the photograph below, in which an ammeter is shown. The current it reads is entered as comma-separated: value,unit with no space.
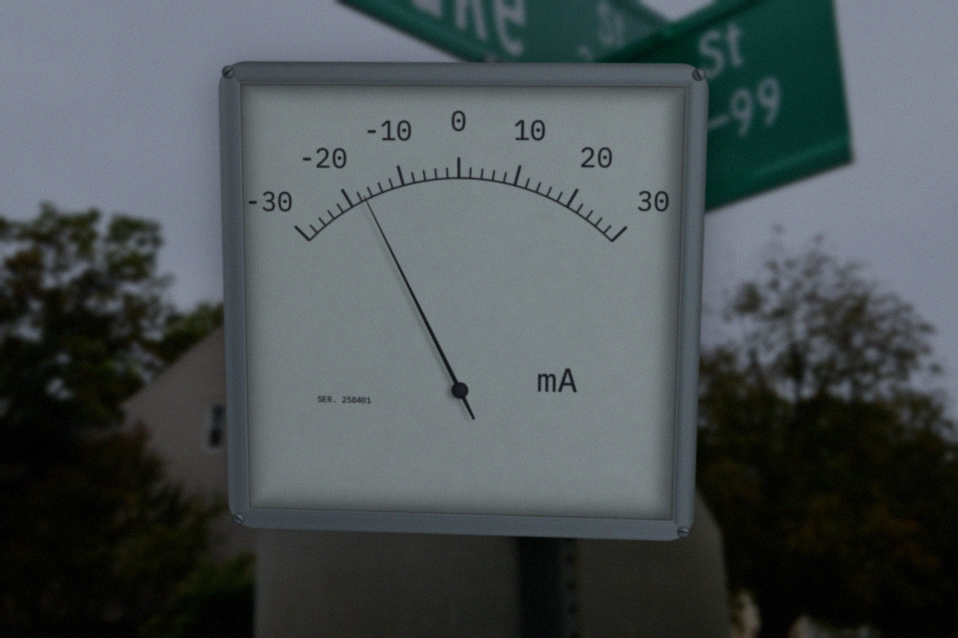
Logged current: -17,mA
